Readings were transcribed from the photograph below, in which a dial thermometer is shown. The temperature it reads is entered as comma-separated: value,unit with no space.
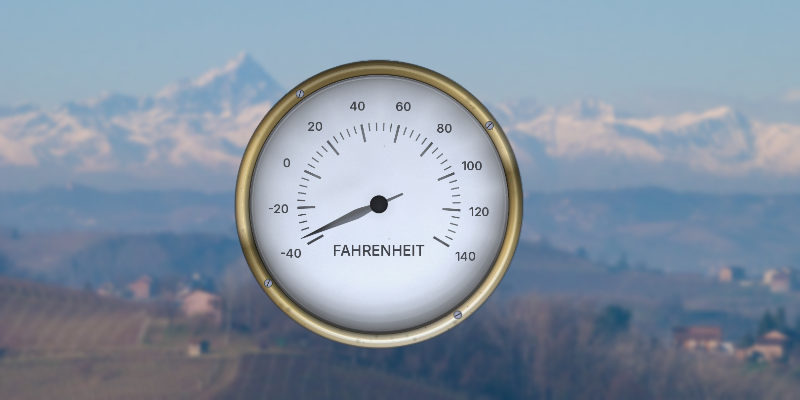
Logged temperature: -36,°F
